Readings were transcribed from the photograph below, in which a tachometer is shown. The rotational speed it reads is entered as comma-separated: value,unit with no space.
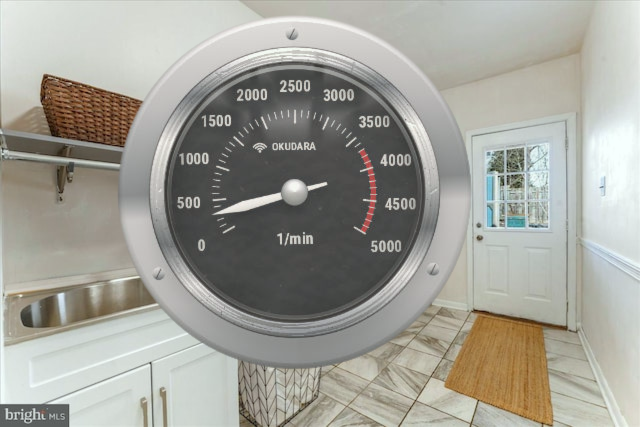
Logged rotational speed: 300,rpm
